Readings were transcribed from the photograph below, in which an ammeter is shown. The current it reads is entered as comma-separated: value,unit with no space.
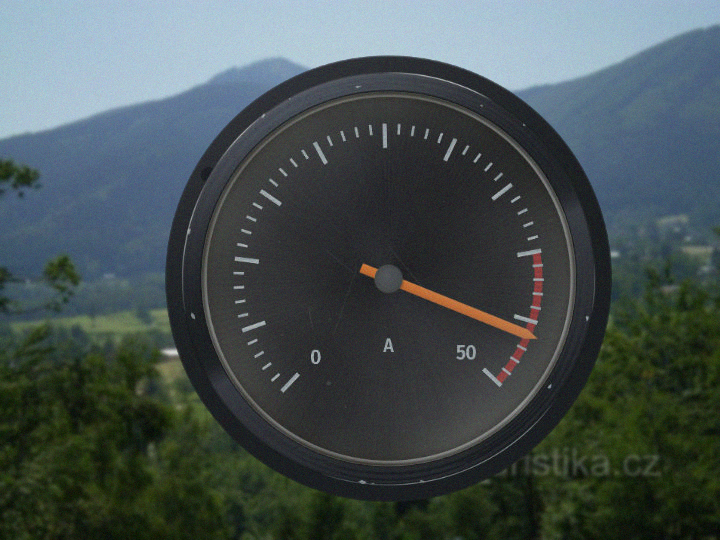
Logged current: 46,A
